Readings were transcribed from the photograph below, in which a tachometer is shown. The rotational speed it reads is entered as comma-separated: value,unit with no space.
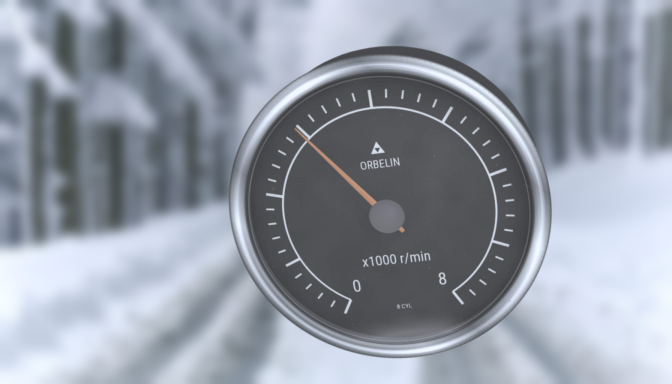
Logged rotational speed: 3000,rpm
